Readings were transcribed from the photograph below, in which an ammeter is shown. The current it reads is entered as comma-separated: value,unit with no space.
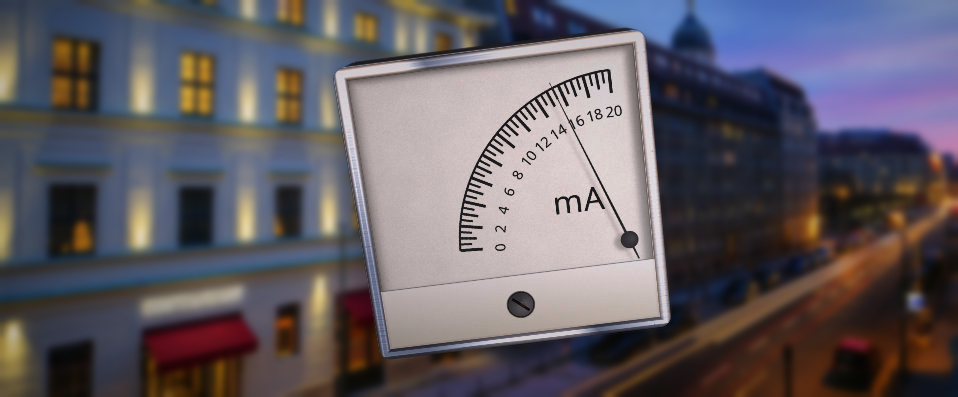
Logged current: 15.5,mA
